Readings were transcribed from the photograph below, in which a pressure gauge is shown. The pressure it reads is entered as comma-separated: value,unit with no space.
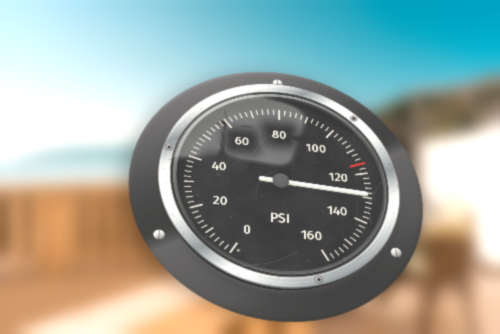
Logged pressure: 130,psi
